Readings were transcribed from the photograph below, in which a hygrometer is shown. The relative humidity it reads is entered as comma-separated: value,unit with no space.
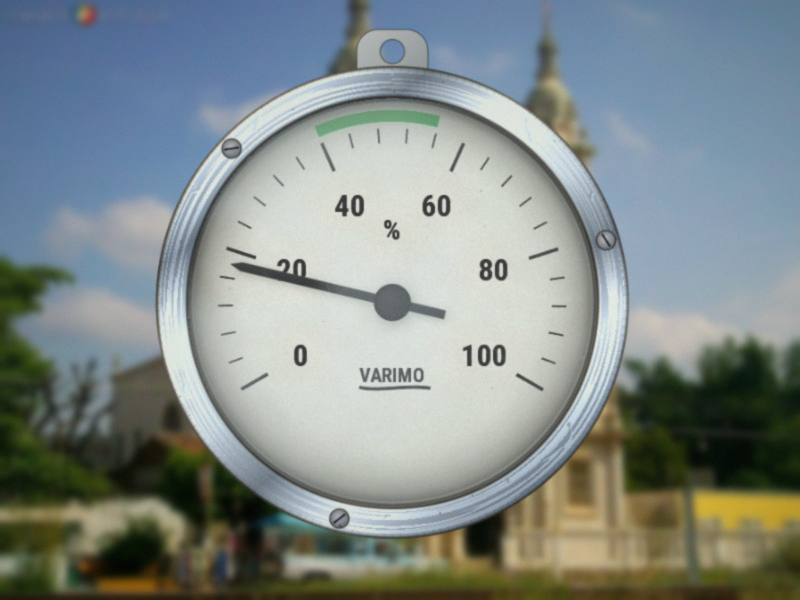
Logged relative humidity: 18,%
